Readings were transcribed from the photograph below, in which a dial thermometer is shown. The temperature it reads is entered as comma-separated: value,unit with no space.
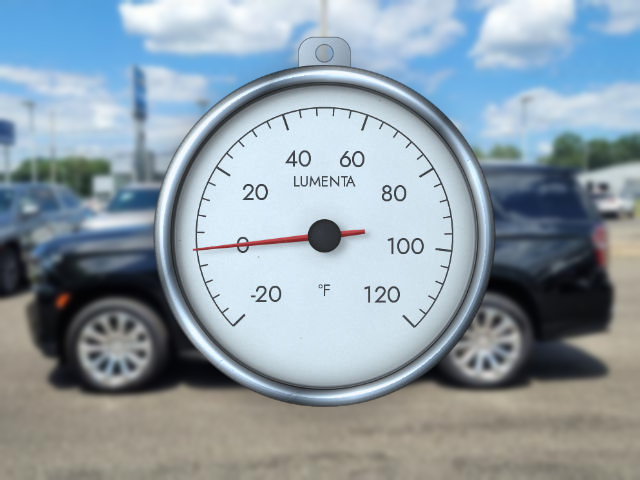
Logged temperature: 0,°F
